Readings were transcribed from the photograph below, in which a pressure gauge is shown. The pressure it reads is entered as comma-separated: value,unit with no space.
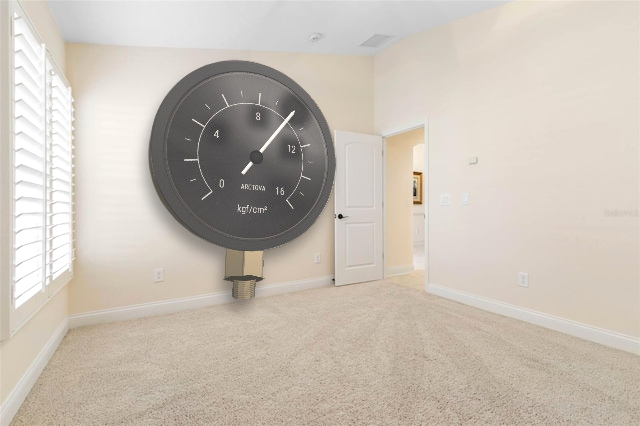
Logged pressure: 10,kg/cm²
